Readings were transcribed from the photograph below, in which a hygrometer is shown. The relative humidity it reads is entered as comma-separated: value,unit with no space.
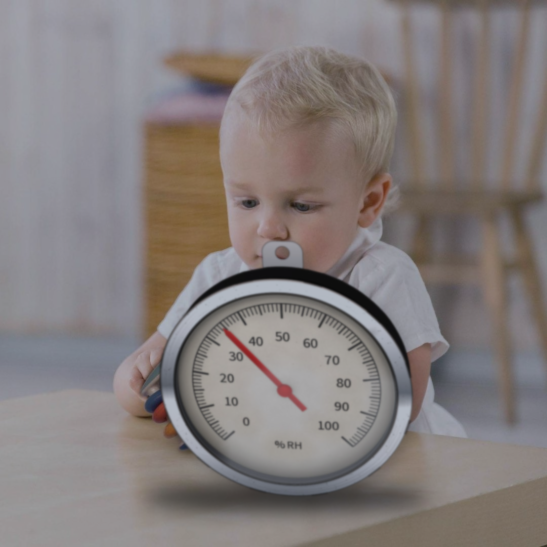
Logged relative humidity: 35,%
